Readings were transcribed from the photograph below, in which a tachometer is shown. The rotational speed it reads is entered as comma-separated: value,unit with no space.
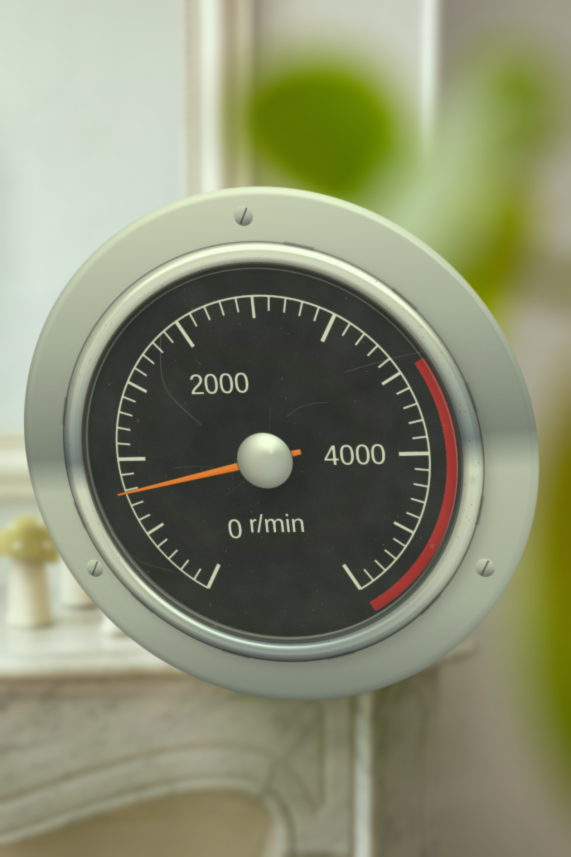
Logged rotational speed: 800,rpm
